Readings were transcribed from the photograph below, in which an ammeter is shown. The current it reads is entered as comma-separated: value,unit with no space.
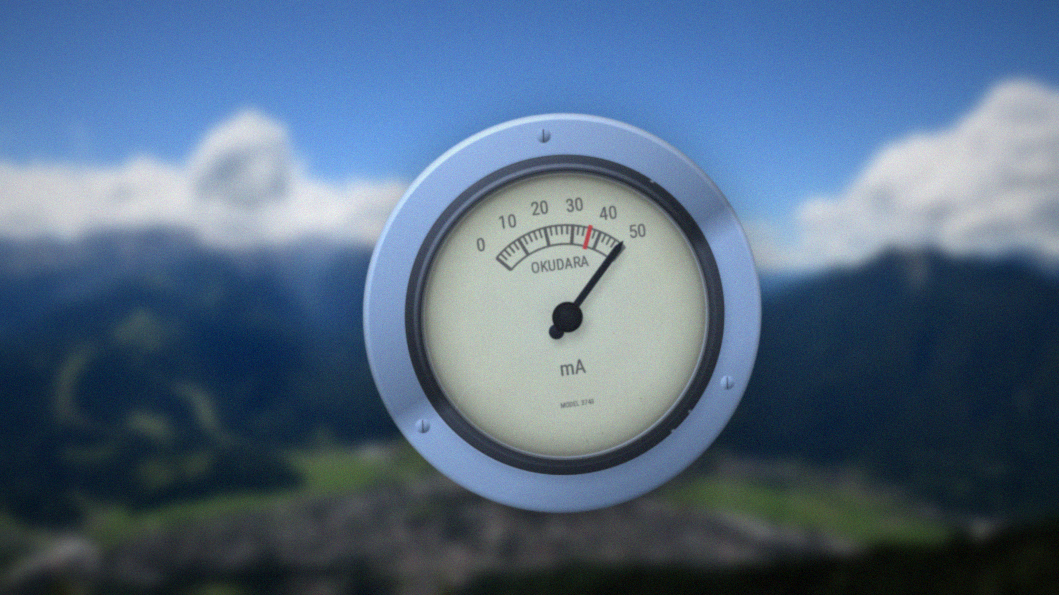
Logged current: 48,mA
